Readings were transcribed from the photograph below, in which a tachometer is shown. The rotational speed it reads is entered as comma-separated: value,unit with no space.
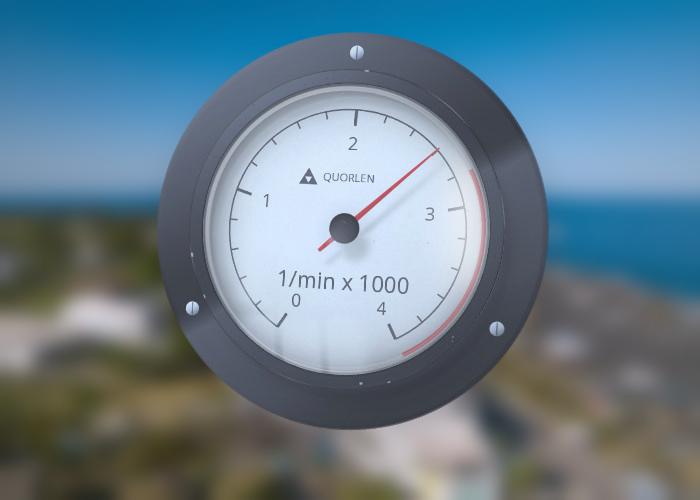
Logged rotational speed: 2600,rpm
